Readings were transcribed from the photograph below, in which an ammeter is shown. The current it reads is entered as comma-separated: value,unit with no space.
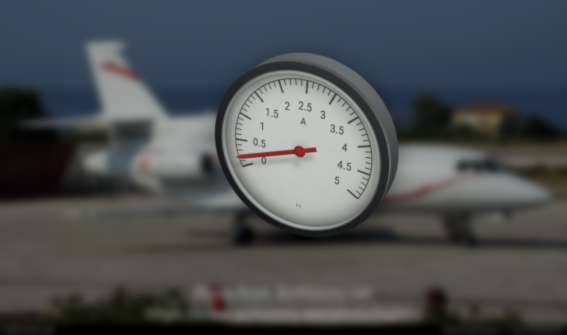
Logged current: 0.2,A
